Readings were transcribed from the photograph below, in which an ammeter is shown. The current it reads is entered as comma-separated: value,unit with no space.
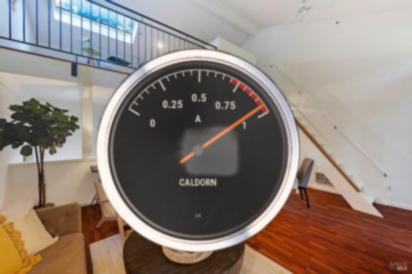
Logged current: 0.95,A
